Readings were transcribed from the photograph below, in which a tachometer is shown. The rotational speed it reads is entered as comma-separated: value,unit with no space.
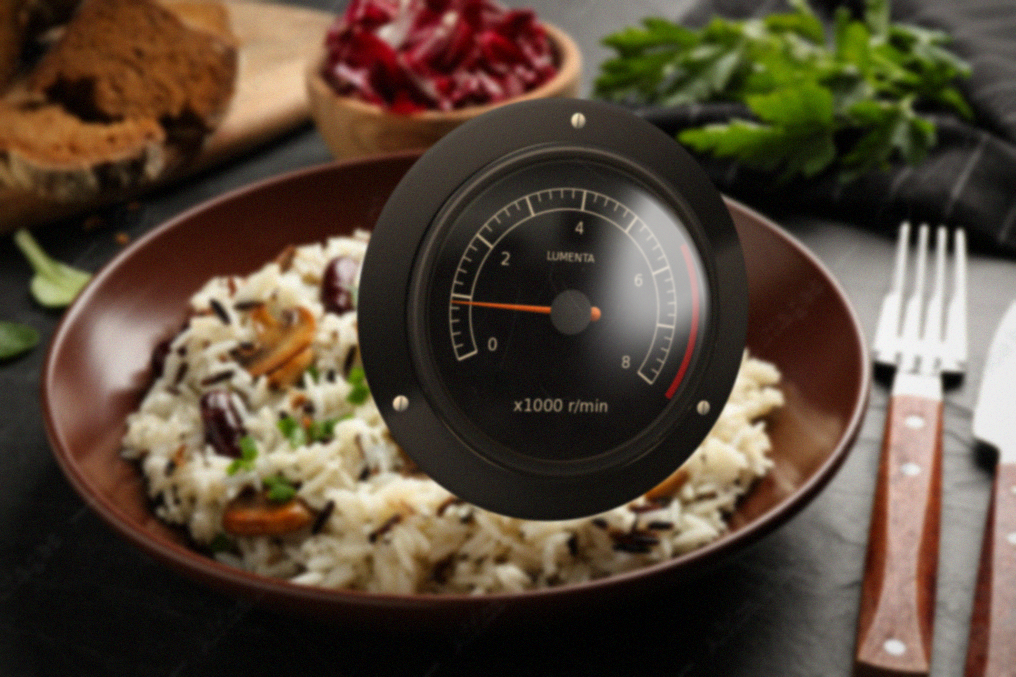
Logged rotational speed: 900,rpm
